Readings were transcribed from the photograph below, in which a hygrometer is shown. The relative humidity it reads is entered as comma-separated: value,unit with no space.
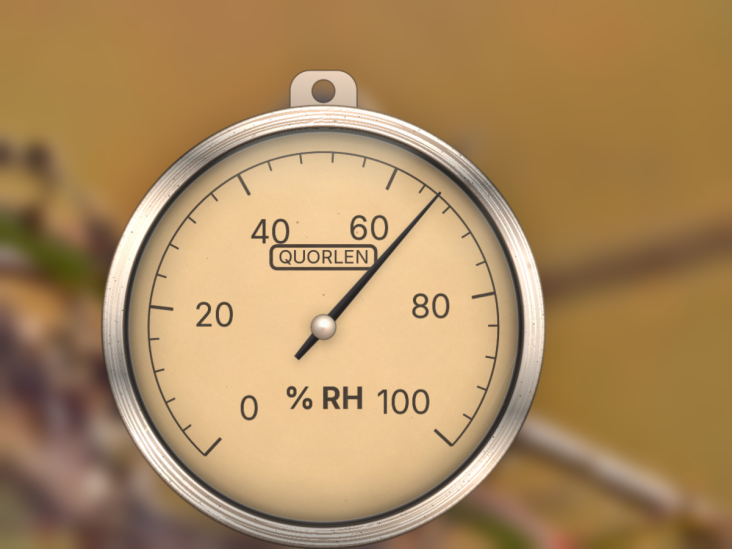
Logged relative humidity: 66,%
